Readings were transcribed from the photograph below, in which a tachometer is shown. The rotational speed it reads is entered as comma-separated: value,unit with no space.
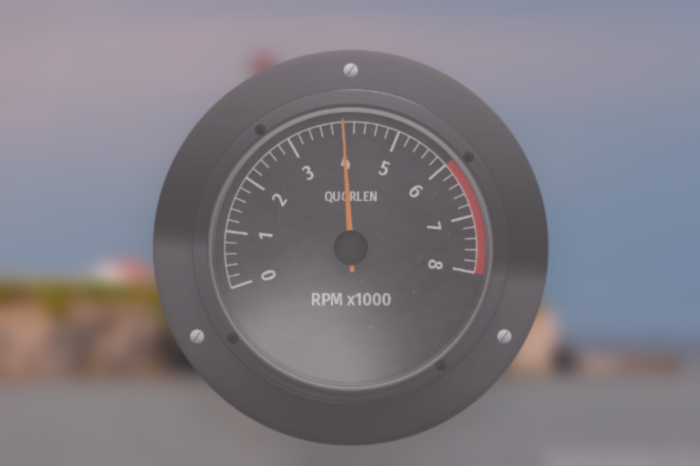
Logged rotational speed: 4000,rpm
